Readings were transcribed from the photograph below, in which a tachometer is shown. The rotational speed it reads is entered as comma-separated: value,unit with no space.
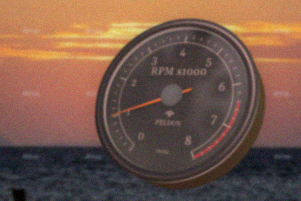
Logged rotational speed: 1000,rpm
